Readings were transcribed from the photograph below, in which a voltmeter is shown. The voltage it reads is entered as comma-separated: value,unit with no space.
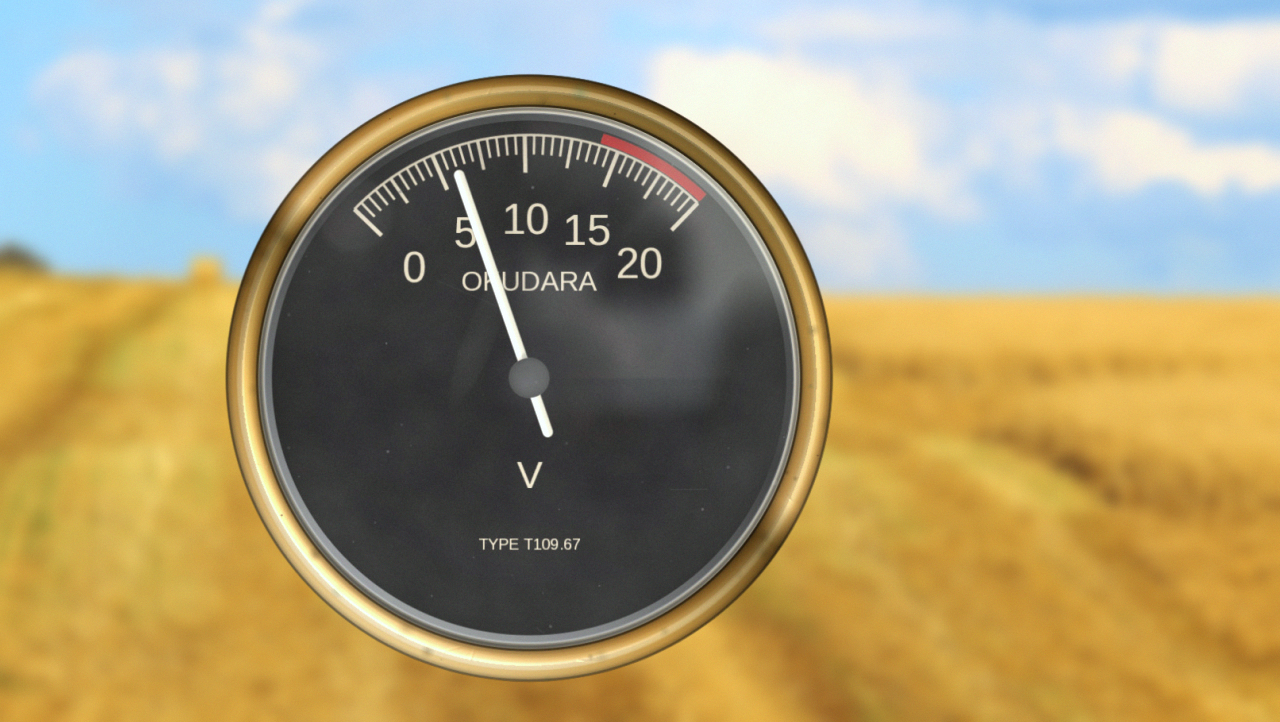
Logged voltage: 6,V
